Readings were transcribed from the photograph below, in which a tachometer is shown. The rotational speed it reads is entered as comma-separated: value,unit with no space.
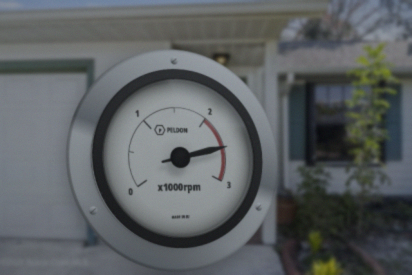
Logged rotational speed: 2500,rpm
